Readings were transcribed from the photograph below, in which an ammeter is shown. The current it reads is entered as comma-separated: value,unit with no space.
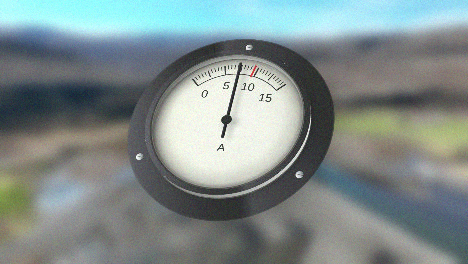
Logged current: 7.5,A
